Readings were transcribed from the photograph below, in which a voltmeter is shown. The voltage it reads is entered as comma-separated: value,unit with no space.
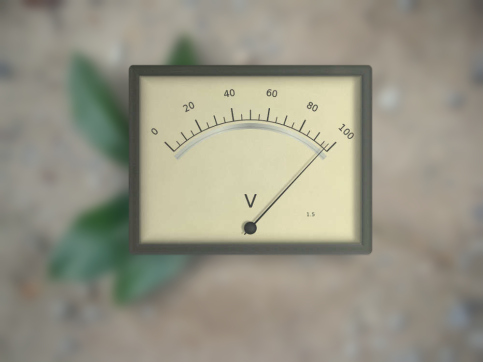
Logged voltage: 97.5,V
